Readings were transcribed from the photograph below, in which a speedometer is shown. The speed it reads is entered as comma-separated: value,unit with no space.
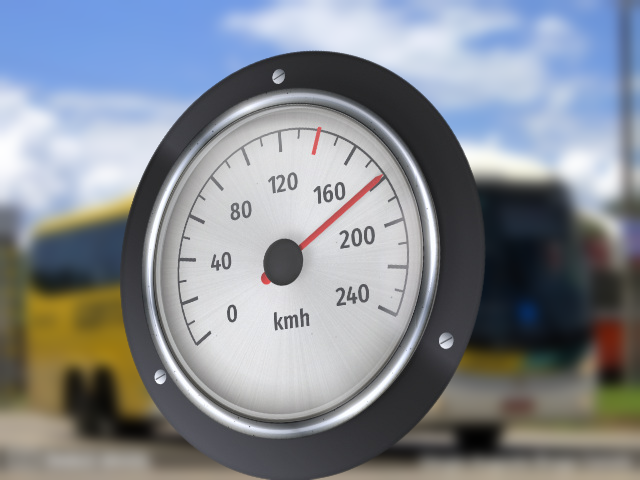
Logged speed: 180,km/h
